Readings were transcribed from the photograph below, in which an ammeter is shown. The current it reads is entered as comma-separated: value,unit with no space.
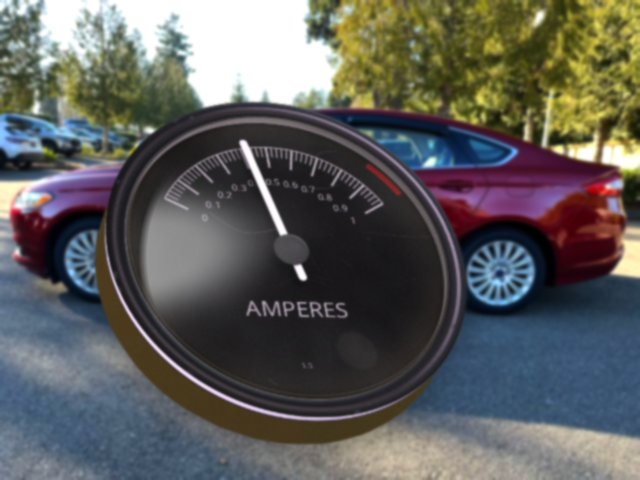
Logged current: 0.4,A
